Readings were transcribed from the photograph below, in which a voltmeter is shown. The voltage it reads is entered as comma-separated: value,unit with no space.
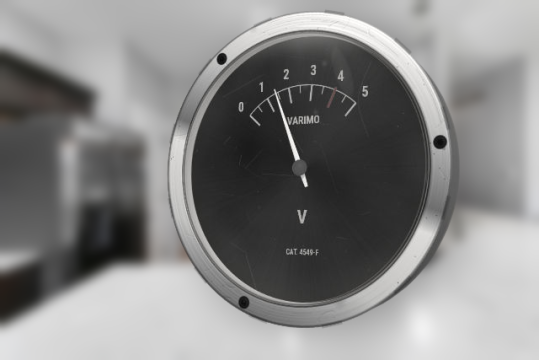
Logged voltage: 1.5,V
